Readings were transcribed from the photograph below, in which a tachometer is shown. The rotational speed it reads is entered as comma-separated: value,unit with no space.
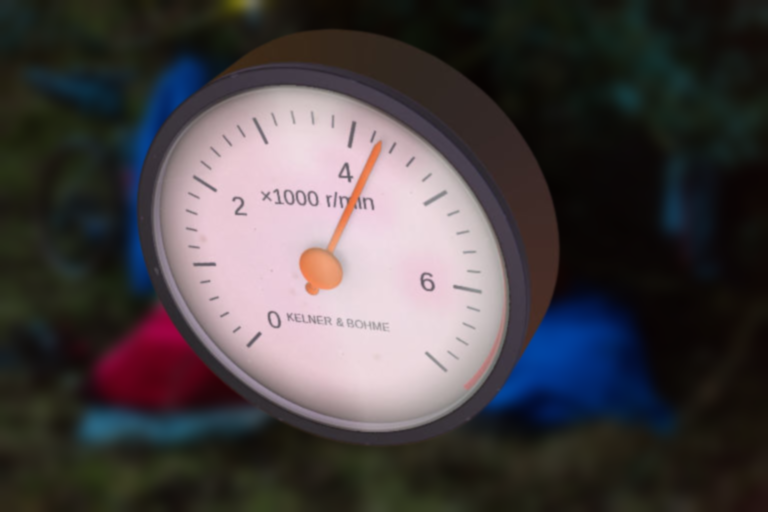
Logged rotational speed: 4300,rpm
